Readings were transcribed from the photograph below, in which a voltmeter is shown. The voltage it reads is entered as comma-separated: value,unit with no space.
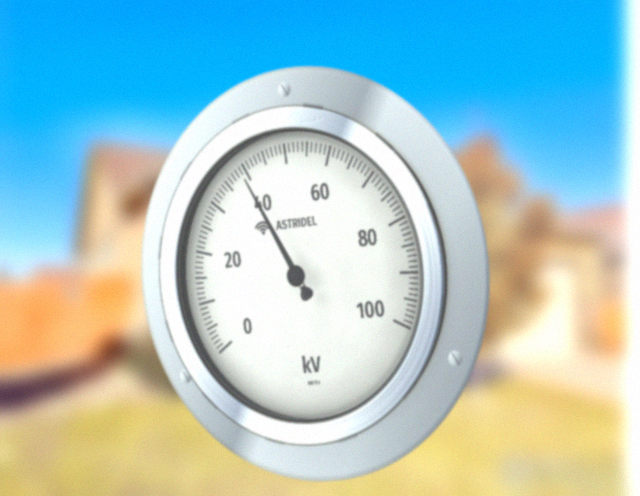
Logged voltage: 40,kV
